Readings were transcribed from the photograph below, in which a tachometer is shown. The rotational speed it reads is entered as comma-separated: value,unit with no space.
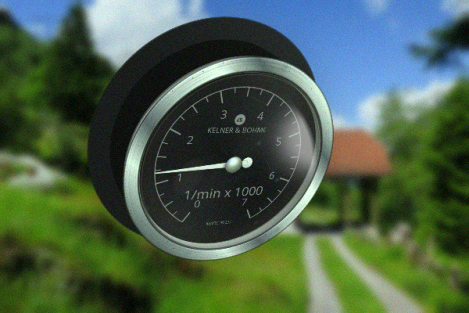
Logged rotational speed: 1250,rpm
